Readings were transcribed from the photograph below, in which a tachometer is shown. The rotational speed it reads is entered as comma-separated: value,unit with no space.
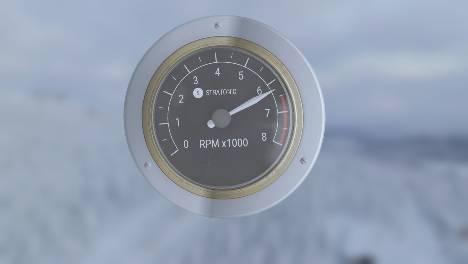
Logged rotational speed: 6250,rpm
